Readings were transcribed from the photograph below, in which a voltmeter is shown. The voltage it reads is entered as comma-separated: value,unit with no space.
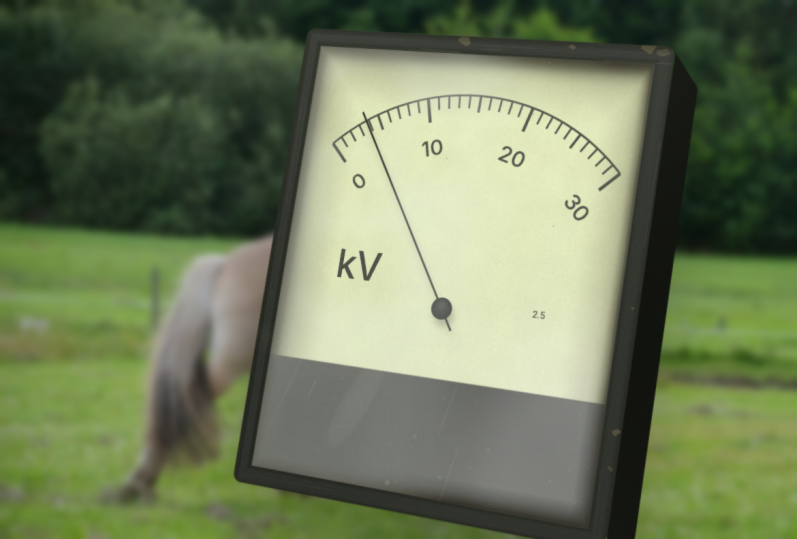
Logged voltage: 4,kV
